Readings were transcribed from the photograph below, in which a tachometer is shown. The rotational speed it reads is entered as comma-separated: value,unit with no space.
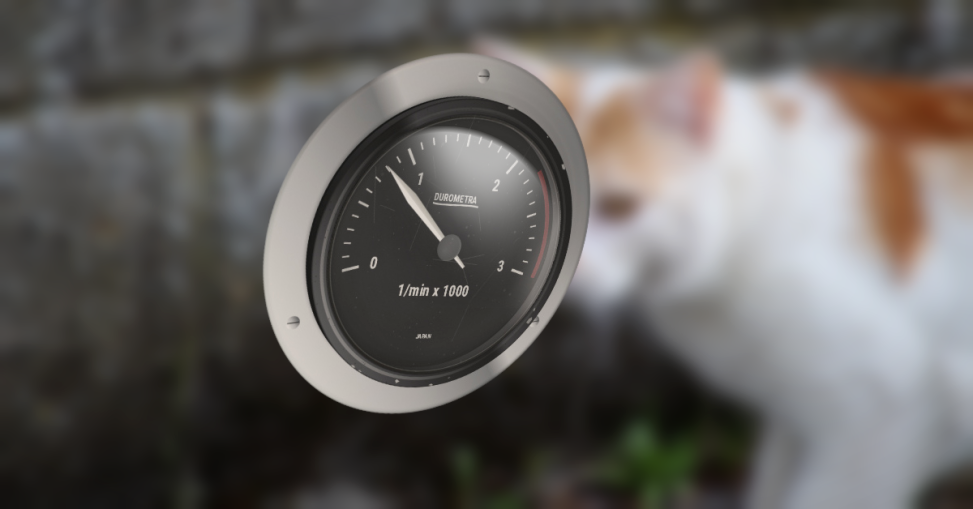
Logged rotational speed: 800,rpm
